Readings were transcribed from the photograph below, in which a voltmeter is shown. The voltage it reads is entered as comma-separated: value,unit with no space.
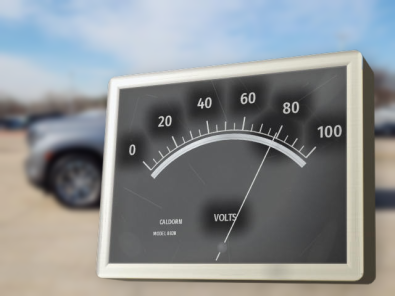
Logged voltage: 80,V
